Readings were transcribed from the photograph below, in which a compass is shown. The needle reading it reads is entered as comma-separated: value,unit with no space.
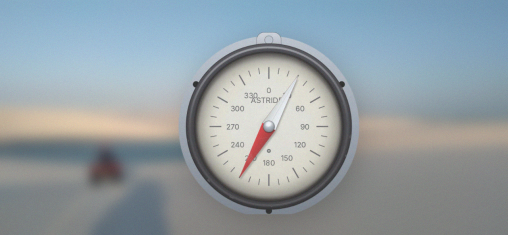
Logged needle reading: 210,°
